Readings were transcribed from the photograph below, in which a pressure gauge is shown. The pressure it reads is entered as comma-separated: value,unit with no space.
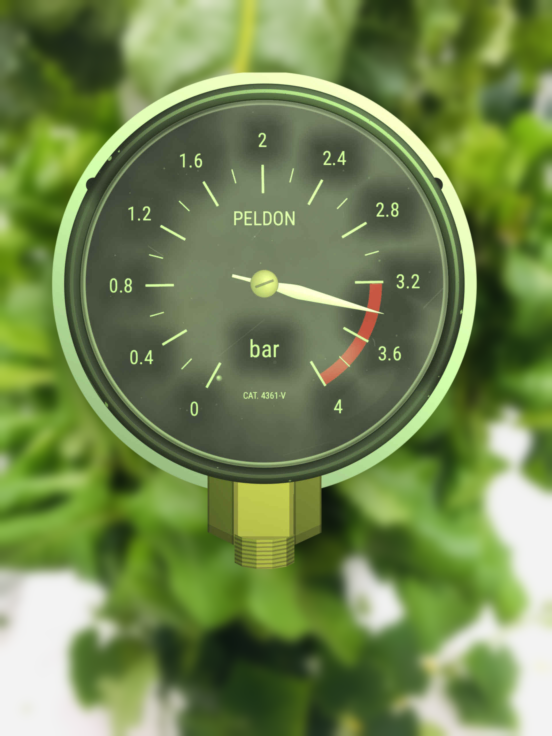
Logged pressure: 3.4,bar
